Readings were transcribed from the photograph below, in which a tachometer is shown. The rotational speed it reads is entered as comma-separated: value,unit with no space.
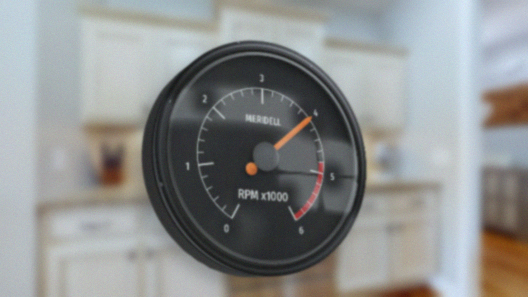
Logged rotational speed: 4000,rpm
